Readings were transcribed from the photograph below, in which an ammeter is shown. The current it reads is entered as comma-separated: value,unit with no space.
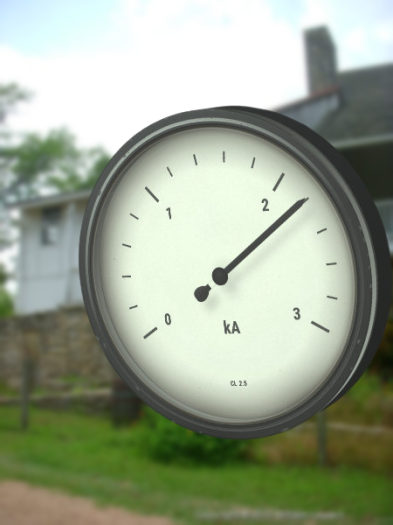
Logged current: 2.2,kA
